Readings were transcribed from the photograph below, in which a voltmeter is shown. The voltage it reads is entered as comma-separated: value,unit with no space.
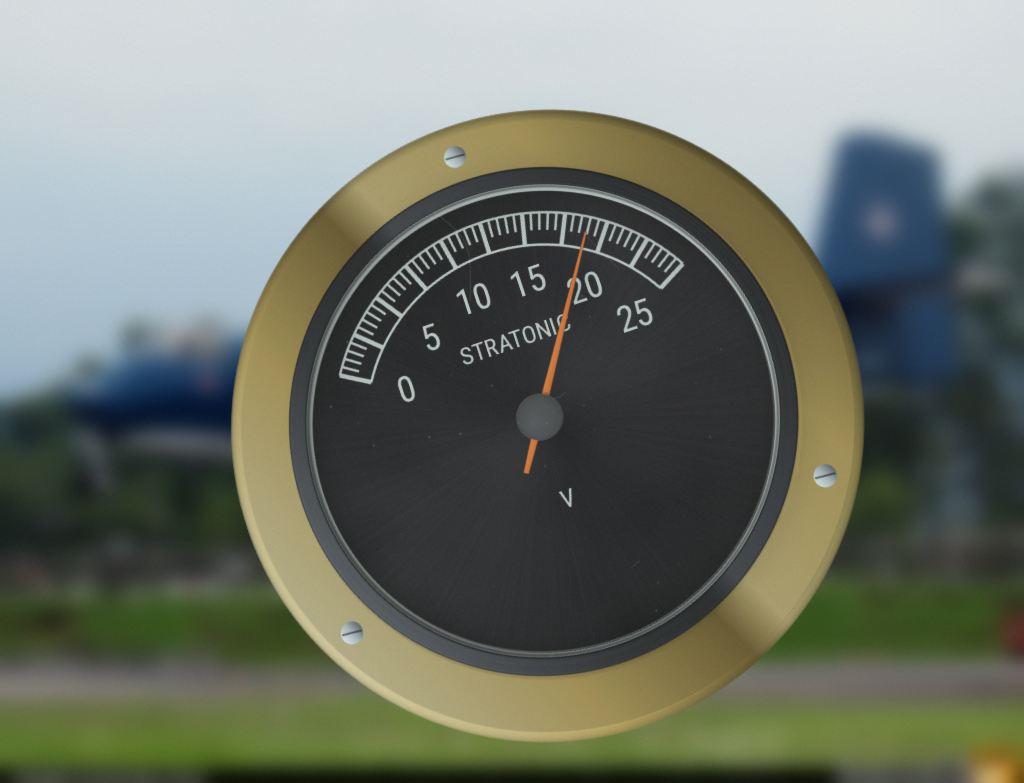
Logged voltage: 19,V
